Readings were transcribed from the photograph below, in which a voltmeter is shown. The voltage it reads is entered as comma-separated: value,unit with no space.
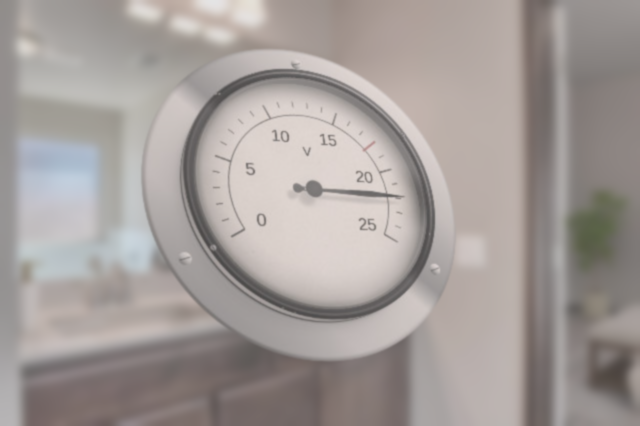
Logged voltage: 22,V
